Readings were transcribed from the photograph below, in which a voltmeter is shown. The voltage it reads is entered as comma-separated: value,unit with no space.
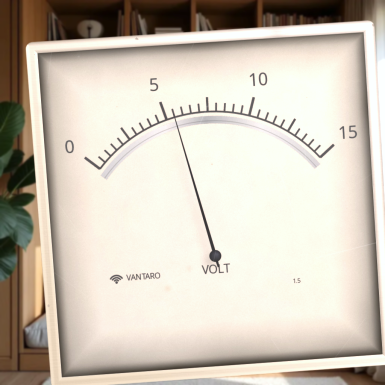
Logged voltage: 5.5,V
